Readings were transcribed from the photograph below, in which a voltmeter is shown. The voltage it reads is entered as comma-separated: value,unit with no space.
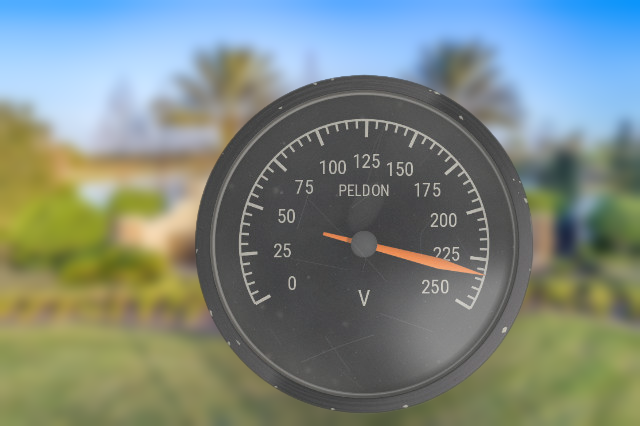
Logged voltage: 232.5,V
